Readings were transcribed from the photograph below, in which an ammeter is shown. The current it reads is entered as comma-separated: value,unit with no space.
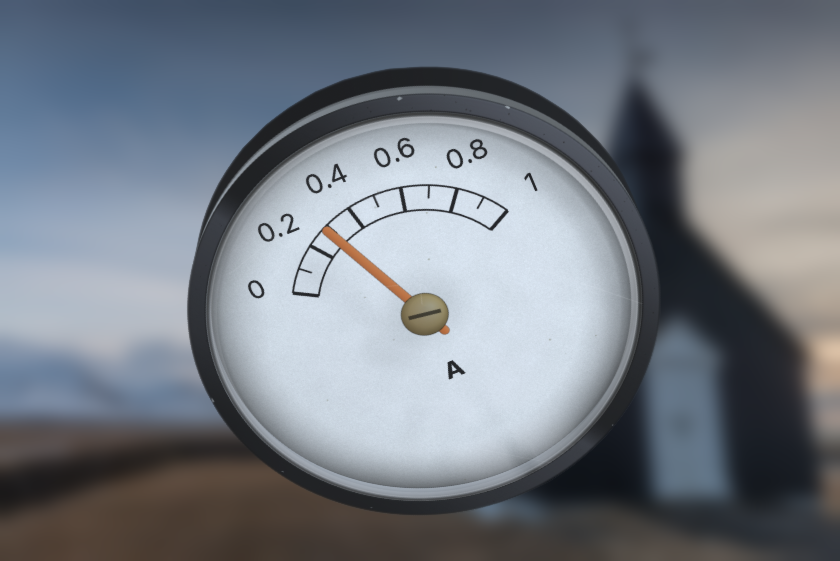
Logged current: 0.3,A
